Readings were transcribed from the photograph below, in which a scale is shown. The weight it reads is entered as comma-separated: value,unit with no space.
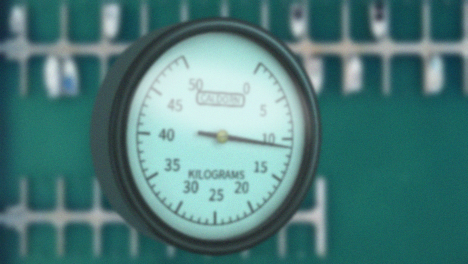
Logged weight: 11,kg
